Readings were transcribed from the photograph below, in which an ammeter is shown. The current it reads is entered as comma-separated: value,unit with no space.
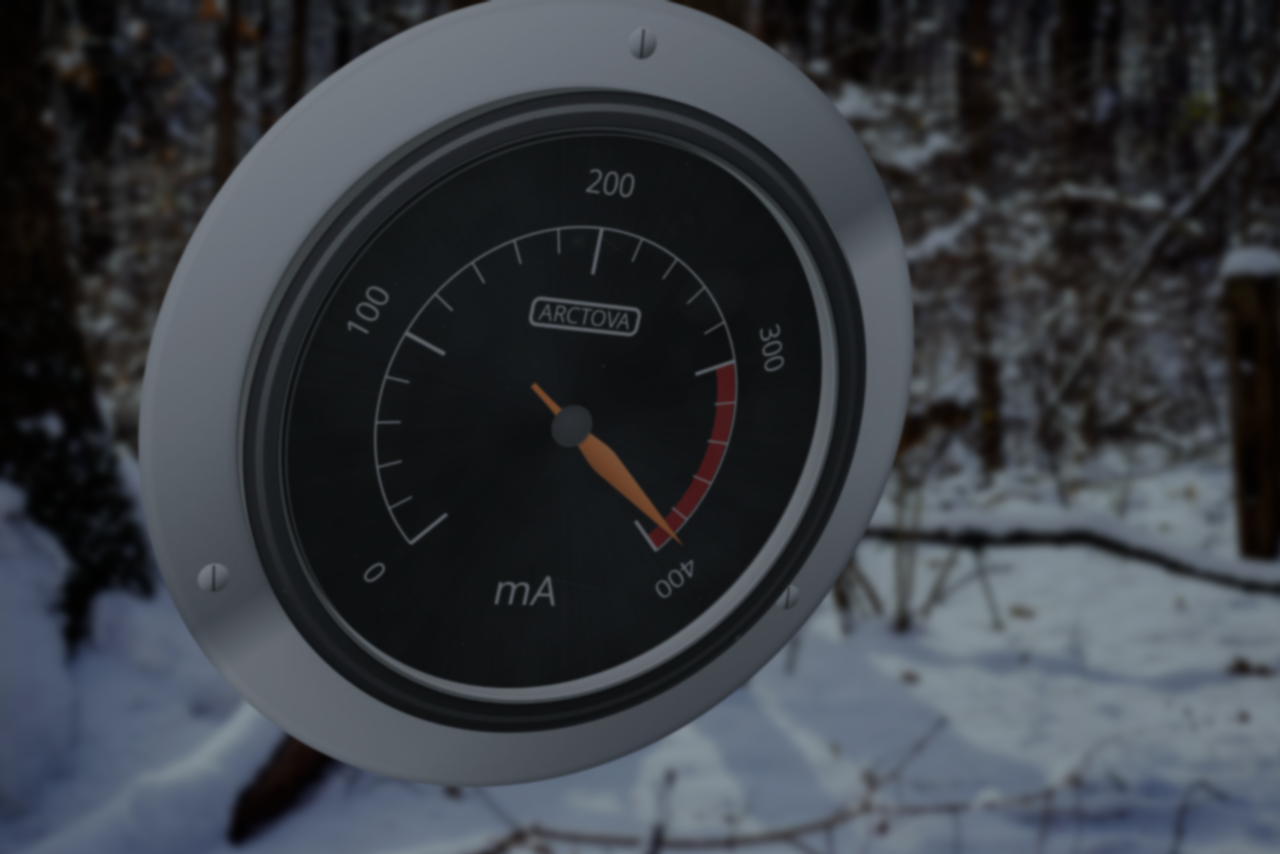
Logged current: 390,mA
